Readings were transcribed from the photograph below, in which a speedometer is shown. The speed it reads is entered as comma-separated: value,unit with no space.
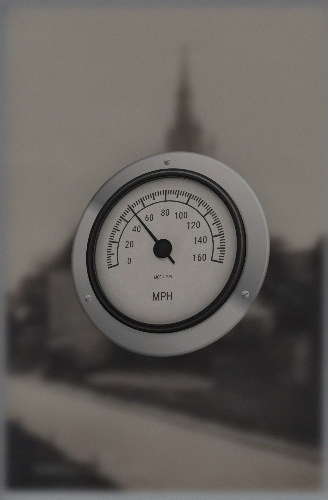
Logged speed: 50,mph
